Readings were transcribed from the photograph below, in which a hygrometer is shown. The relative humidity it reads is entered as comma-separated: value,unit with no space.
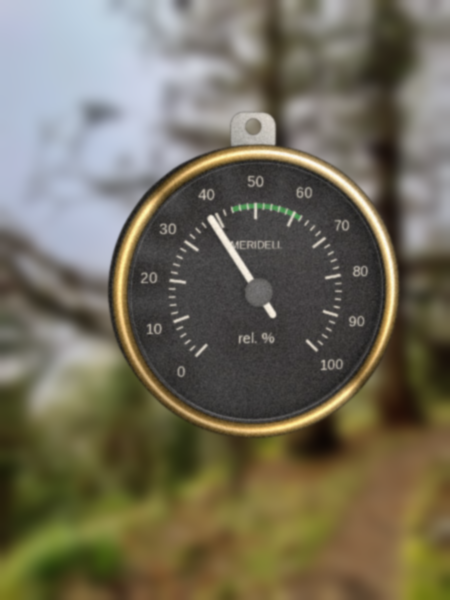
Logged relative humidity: 38,%
